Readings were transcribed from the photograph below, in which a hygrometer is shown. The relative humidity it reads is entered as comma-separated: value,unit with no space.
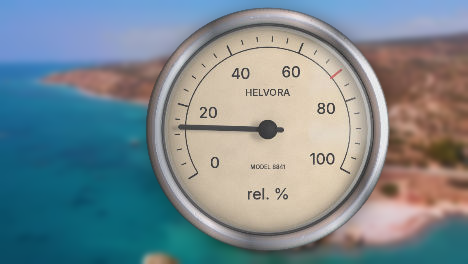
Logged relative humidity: 14,%
